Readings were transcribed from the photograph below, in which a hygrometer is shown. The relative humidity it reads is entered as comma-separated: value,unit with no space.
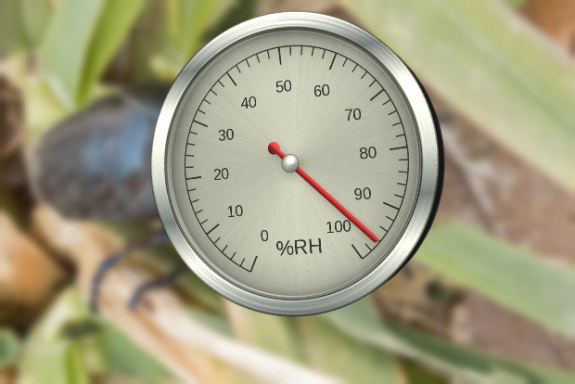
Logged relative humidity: 96,%
